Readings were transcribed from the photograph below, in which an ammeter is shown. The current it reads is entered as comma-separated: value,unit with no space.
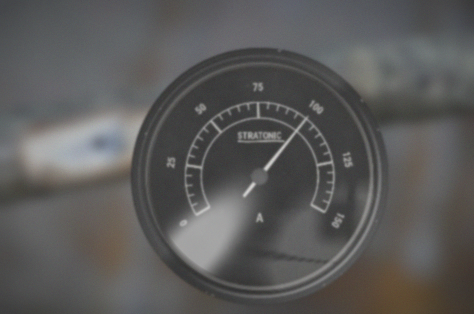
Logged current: 100,A
